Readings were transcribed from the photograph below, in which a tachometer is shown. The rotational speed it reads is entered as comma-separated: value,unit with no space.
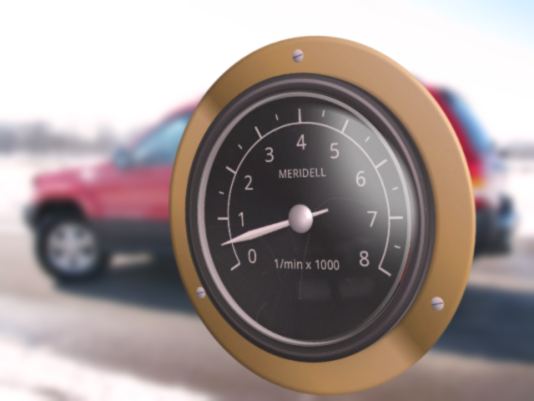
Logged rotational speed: 500,rpm
